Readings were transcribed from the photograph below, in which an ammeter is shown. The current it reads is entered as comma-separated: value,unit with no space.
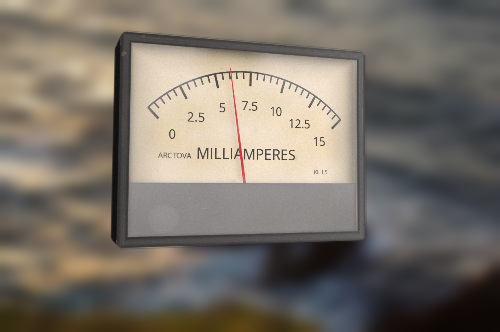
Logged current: 6,mA
